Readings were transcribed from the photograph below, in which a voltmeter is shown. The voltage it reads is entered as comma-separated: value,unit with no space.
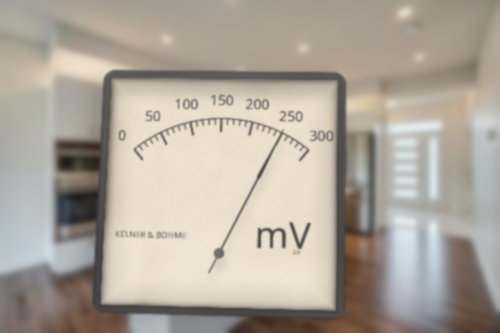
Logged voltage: 250,mV
